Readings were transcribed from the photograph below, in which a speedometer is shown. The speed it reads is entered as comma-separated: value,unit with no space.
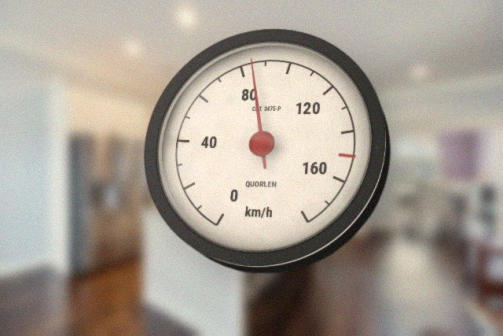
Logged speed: 85,km/h
